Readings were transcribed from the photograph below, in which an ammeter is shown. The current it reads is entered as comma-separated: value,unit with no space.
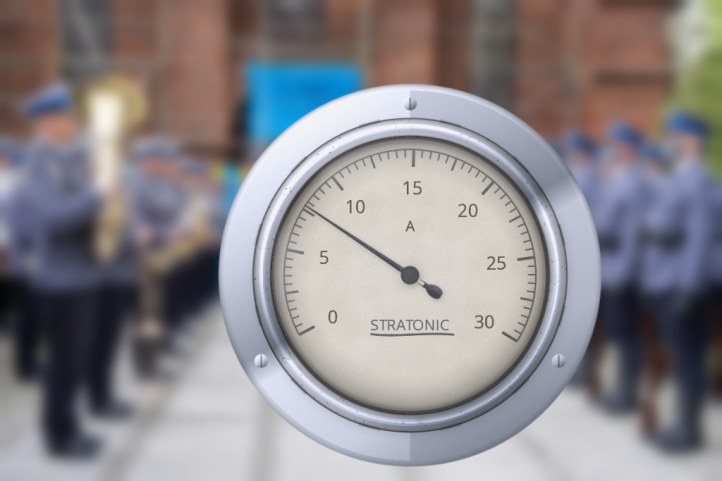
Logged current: 7.75,A
